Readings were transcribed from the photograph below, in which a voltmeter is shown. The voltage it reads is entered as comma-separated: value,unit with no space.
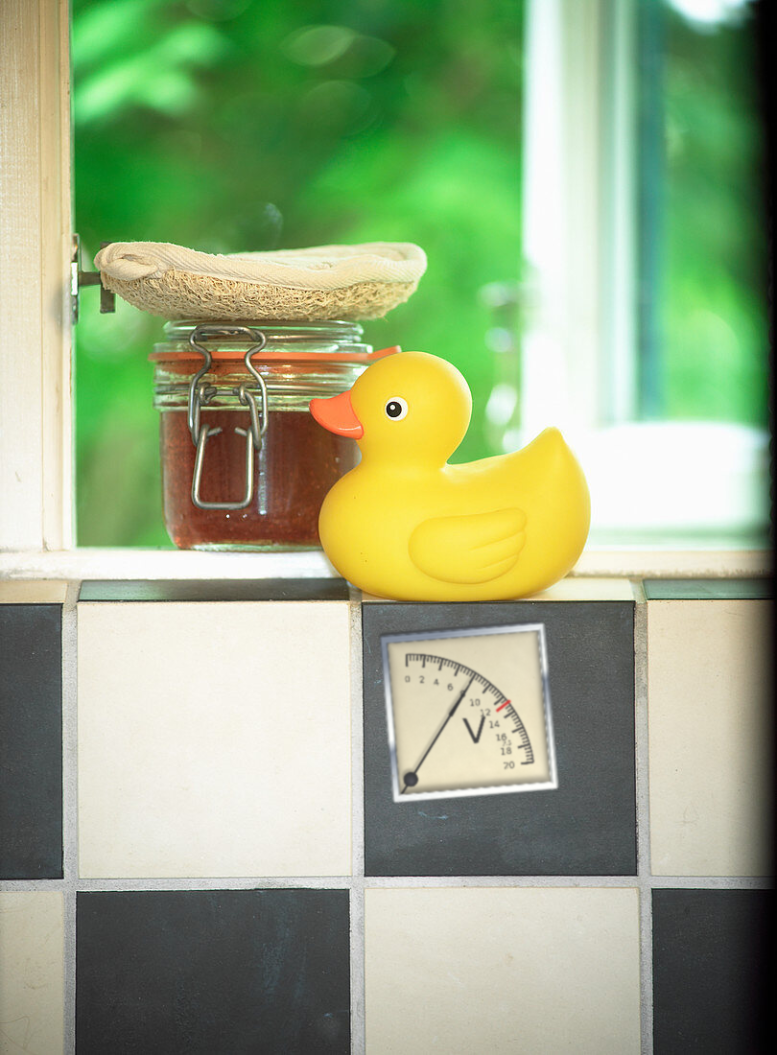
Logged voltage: 8,V
